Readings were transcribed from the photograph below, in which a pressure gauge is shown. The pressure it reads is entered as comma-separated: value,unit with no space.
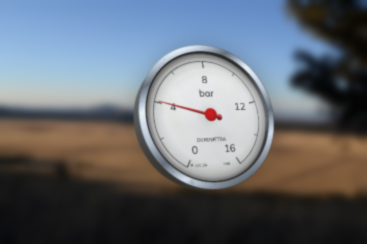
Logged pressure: 4,bar
